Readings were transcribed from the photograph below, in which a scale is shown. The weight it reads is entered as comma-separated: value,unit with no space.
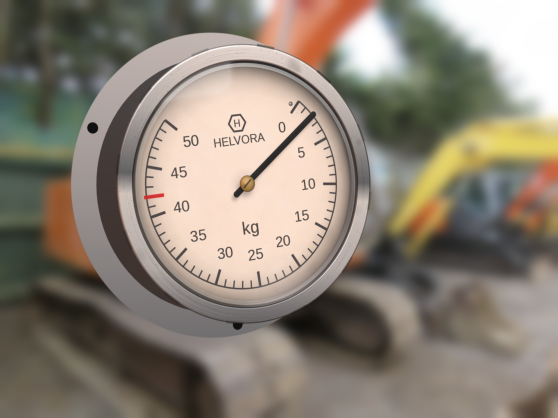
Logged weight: 2,kg
